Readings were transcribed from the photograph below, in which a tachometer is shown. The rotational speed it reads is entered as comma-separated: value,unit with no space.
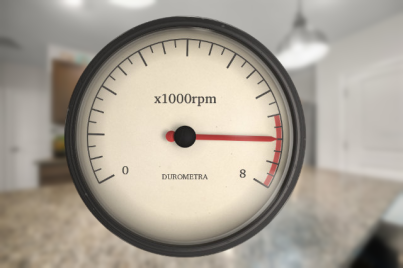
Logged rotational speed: 7000,rpm
